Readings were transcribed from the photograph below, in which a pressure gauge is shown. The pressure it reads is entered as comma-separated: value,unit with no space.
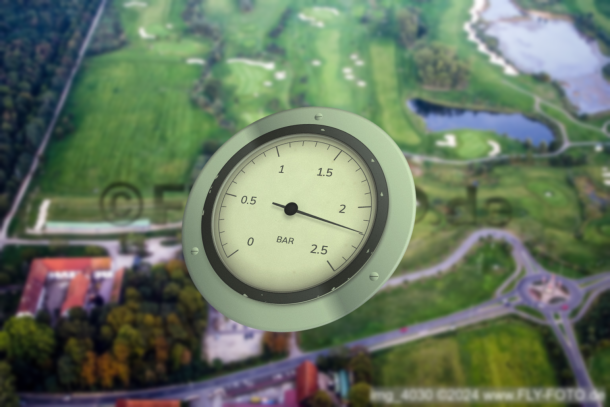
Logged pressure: 2.2,bar
